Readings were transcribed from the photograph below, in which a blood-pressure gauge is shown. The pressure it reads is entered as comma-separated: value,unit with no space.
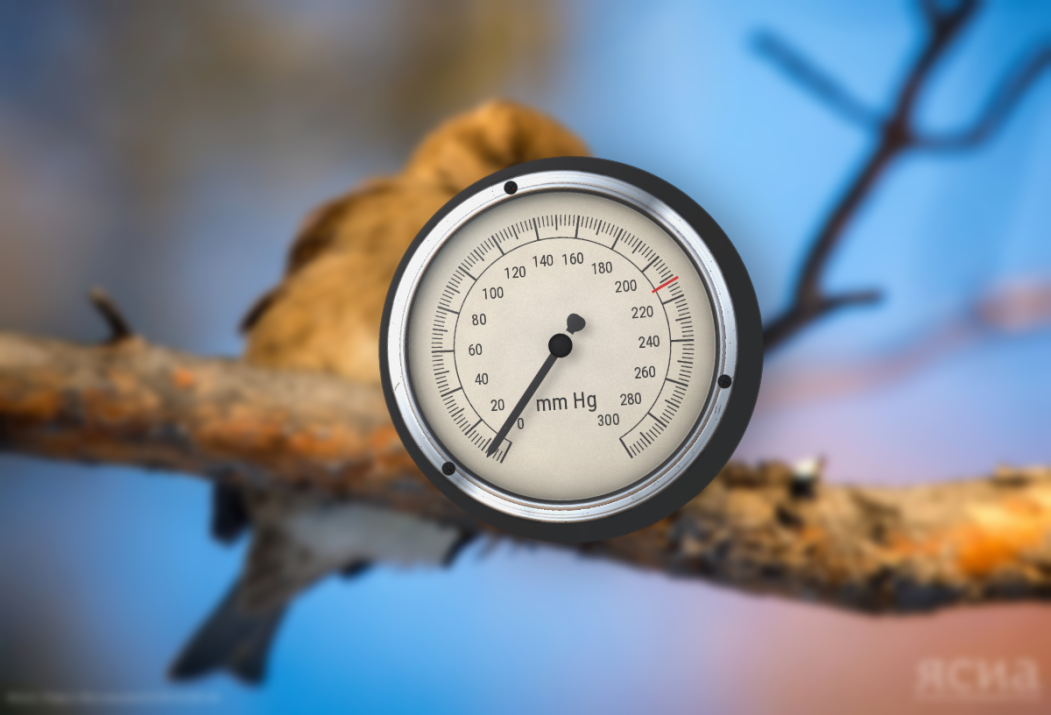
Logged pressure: 6,mmHg
